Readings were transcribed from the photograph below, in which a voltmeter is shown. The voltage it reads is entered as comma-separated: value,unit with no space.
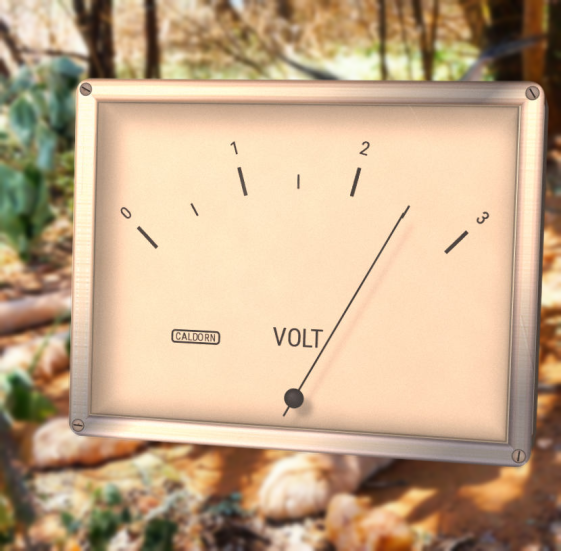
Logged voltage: 2.5,V
